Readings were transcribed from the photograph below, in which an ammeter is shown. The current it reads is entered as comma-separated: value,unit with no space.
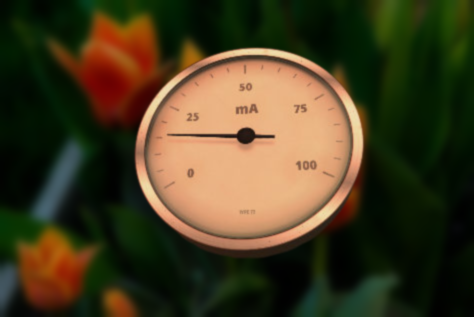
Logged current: 15,mA
